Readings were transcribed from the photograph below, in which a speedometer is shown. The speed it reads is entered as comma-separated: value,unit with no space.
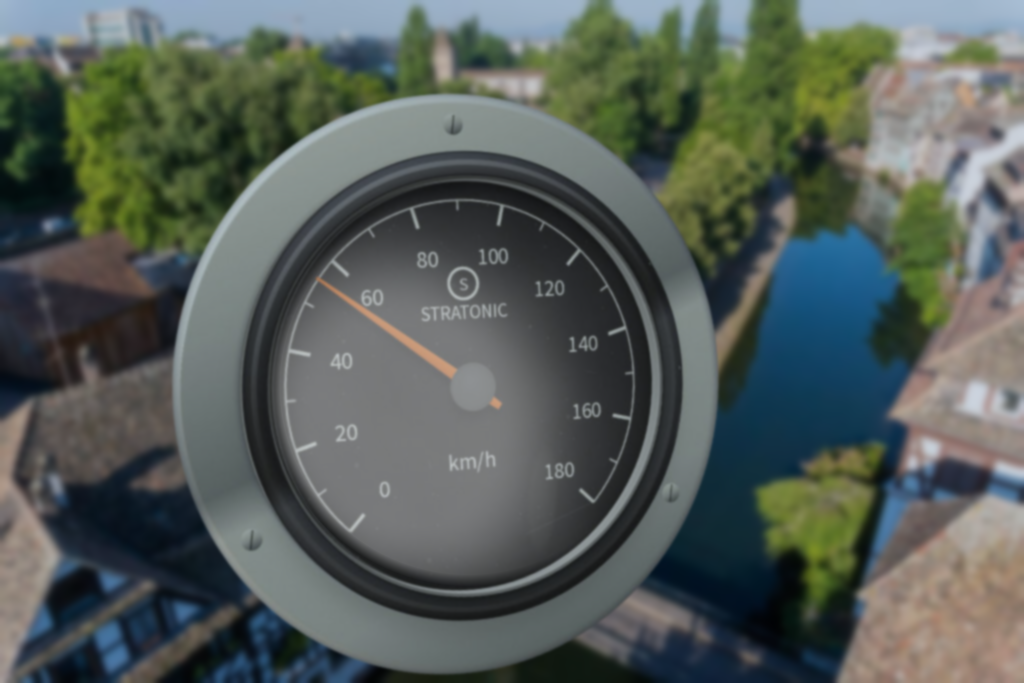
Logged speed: 55,km/h
